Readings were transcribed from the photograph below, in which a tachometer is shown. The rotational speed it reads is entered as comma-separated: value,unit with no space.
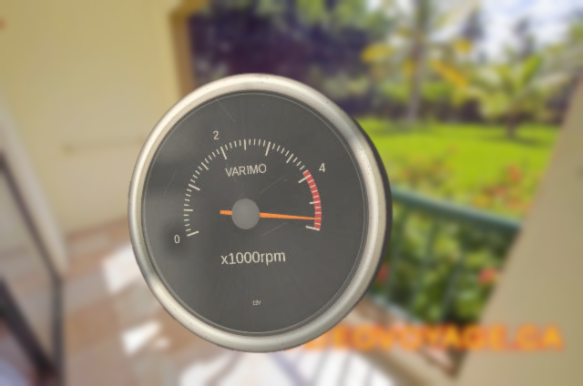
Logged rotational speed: 4800,rpm
